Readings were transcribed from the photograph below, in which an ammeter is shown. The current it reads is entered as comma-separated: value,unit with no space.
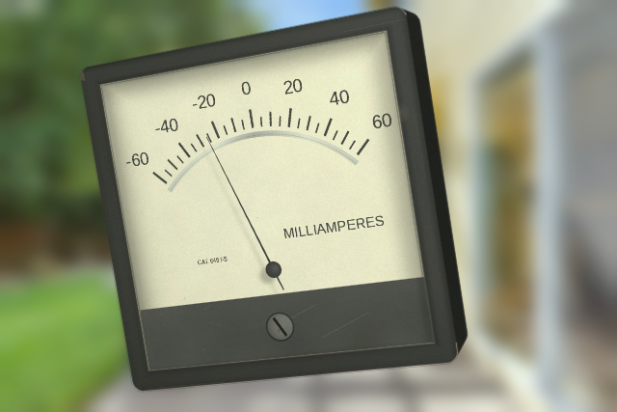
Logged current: -25,mA
